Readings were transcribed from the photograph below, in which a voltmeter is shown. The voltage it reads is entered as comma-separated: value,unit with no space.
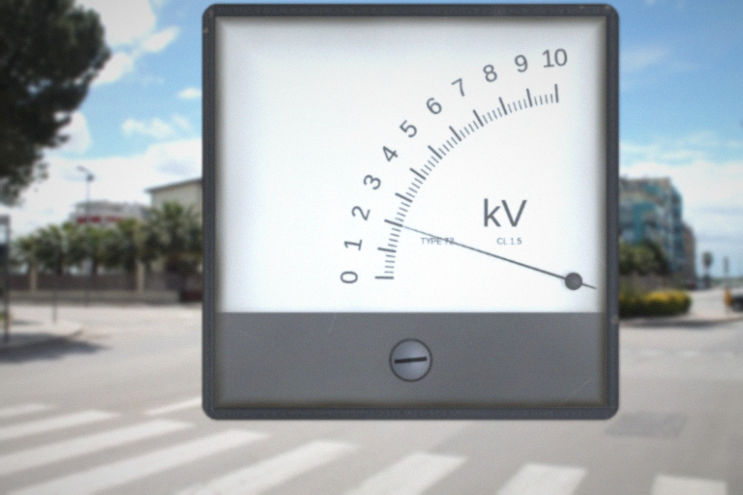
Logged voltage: 2,kV
